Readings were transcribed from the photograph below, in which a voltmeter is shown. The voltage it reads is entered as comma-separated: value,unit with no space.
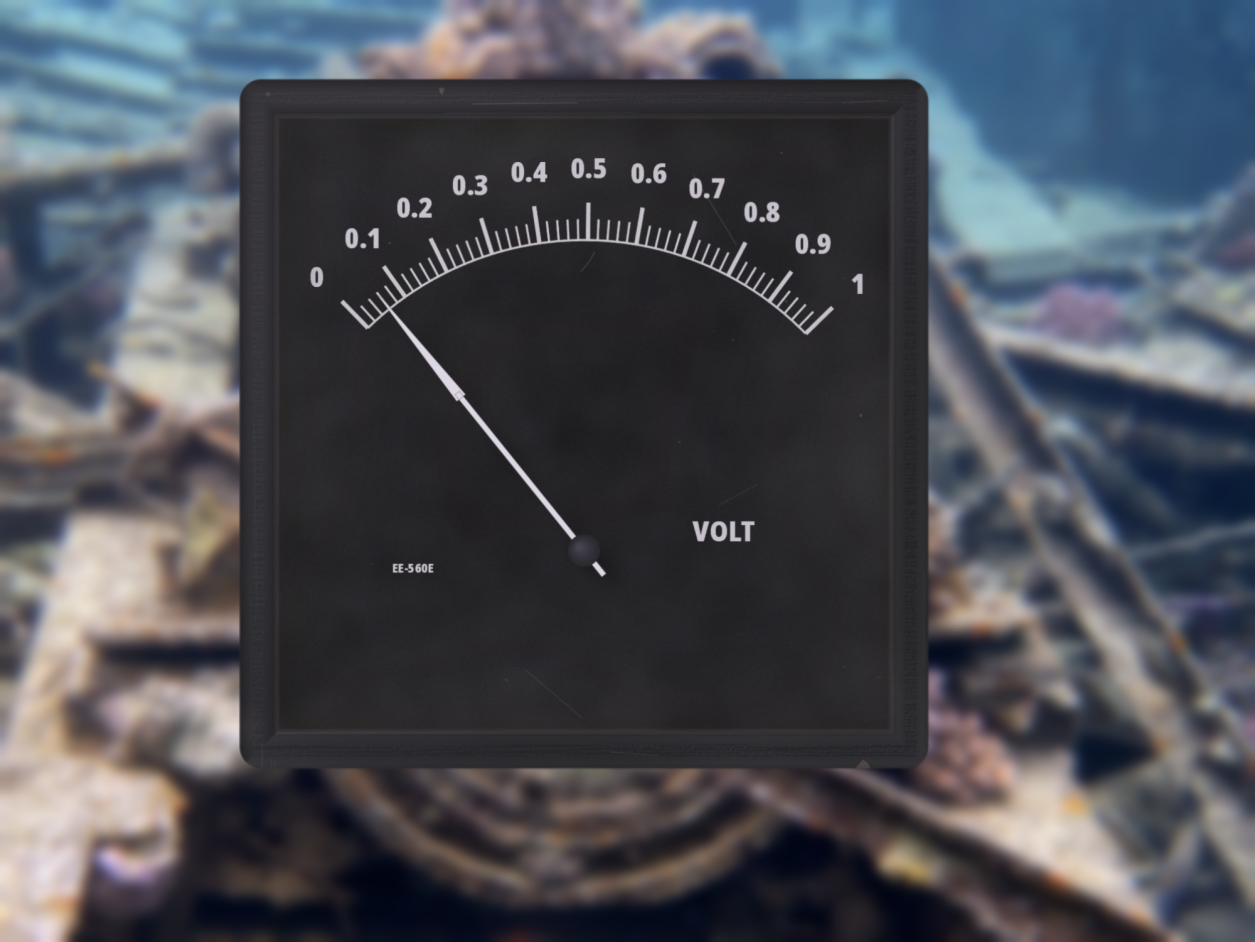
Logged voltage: 0.06,V
